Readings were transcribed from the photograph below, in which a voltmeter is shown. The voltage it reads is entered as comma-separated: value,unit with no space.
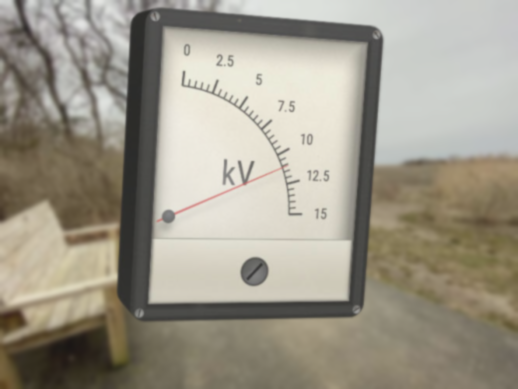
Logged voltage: 11,kV
